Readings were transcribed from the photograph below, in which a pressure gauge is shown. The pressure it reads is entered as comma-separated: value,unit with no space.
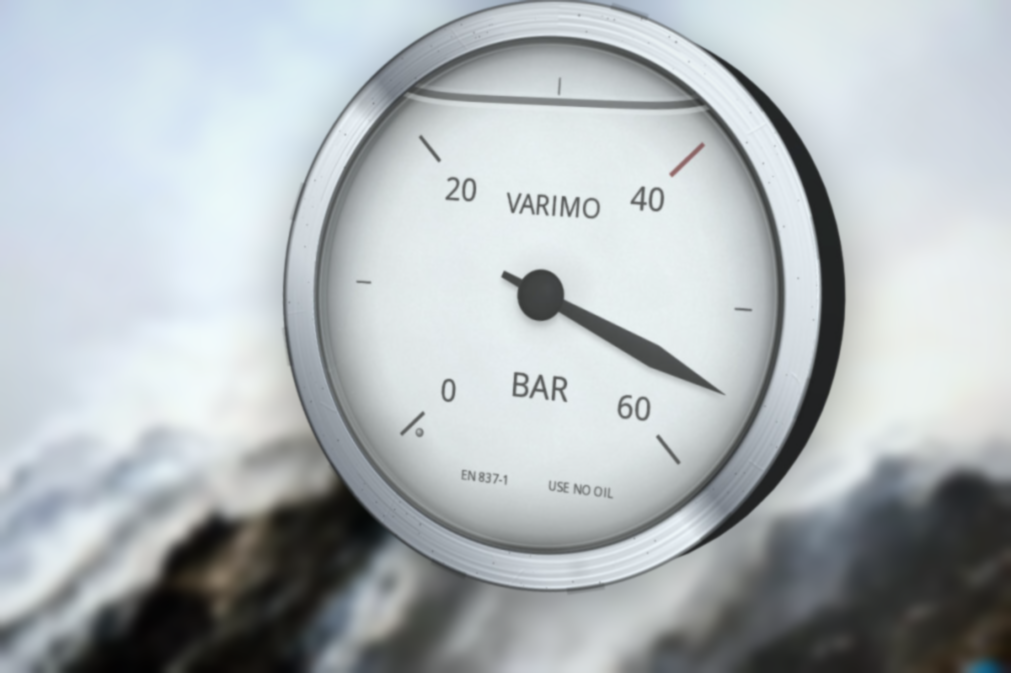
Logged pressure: 55,bar
